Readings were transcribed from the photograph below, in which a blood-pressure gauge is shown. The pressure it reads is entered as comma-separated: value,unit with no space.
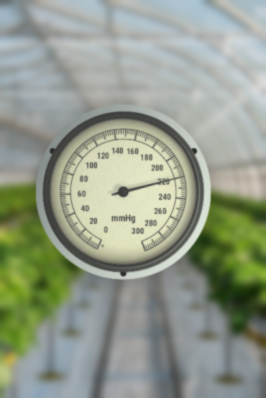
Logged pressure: 220,mmHg
